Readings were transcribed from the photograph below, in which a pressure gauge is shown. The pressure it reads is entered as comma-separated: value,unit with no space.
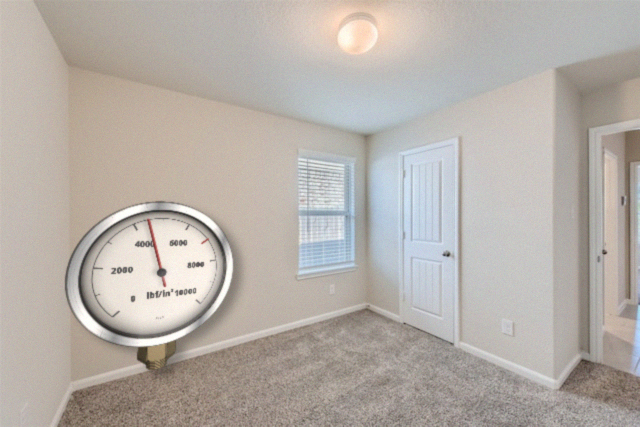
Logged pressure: 4500,psi
